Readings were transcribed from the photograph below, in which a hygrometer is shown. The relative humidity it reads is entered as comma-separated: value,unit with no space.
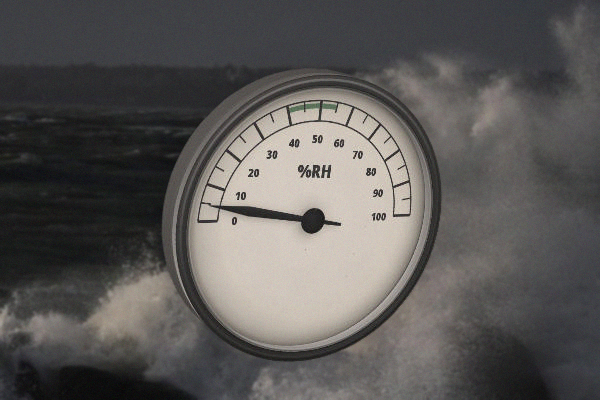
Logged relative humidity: 5,%
